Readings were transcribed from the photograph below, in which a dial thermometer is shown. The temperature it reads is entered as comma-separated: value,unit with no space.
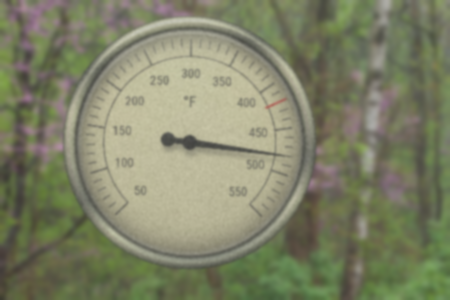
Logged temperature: 480,°F
